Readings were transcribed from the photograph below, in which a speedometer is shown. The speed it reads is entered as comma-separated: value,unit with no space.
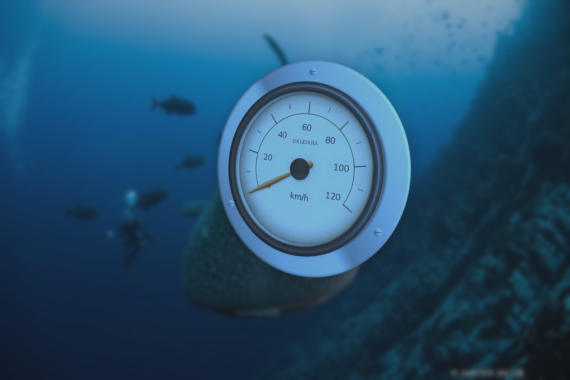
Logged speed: 0,km/h
